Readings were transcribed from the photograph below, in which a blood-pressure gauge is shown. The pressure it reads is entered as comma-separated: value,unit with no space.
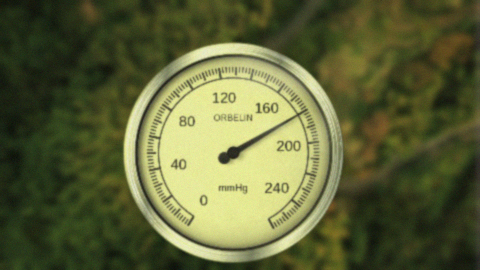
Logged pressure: 180,mmHg
